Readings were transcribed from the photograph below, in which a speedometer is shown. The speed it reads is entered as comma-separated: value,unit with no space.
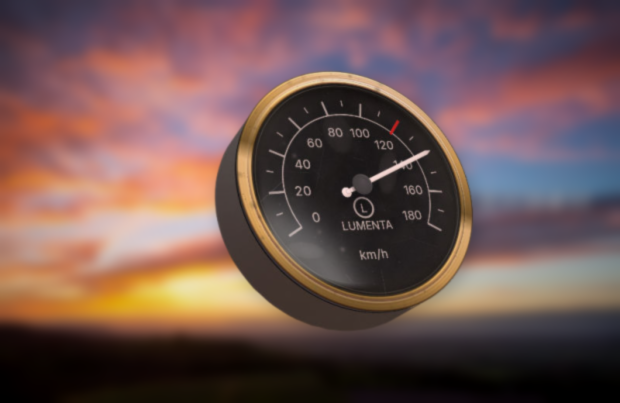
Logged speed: 140,km/h
